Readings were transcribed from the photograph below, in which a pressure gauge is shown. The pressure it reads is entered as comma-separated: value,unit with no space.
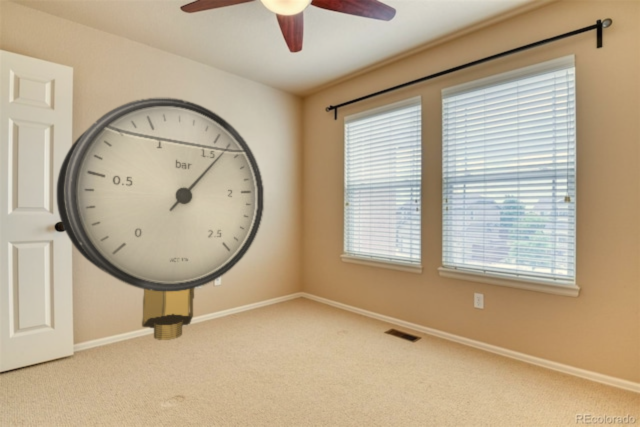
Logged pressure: 1.6,bar
